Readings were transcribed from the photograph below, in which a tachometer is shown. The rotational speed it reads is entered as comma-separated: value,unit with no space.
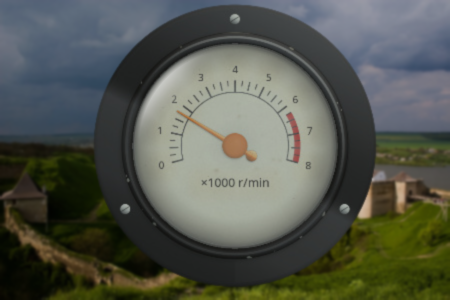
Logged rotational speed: 1750,rpm
